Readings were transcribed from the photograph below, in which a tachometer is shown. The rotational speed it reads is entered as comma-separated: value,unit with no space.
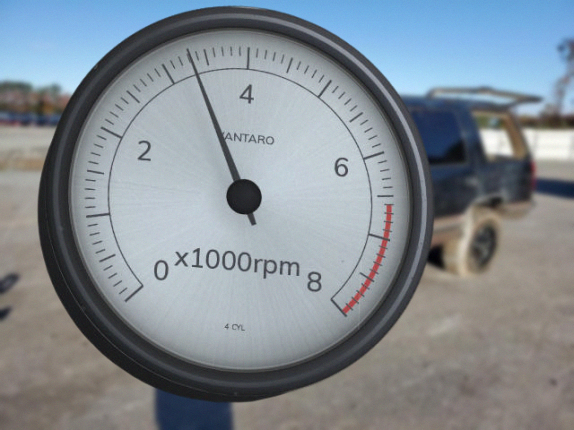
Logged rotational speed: 3300,rpm
